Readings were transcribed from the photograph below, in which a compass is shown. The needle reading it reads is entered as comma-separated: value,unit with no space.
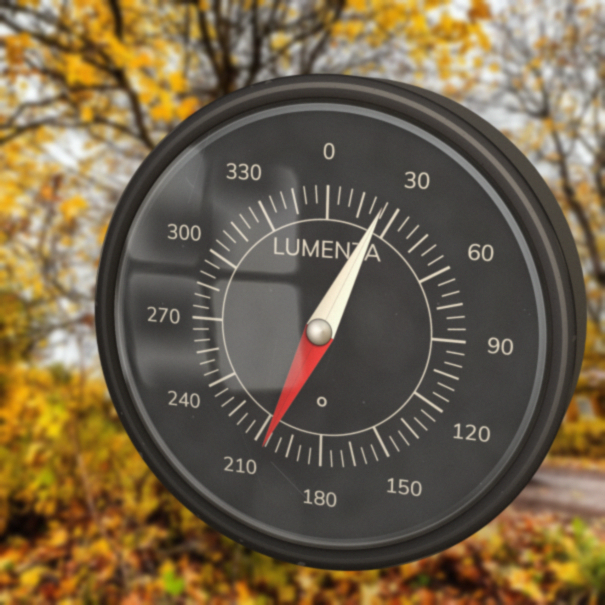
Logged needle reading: 205,°
